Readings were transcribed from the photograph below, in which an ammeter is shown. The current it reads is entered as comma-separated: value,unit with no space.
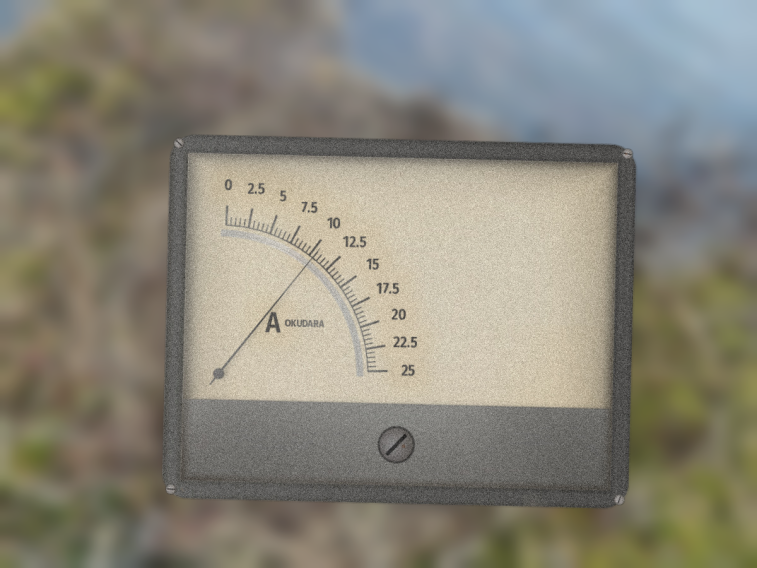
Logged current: 10.5,A
